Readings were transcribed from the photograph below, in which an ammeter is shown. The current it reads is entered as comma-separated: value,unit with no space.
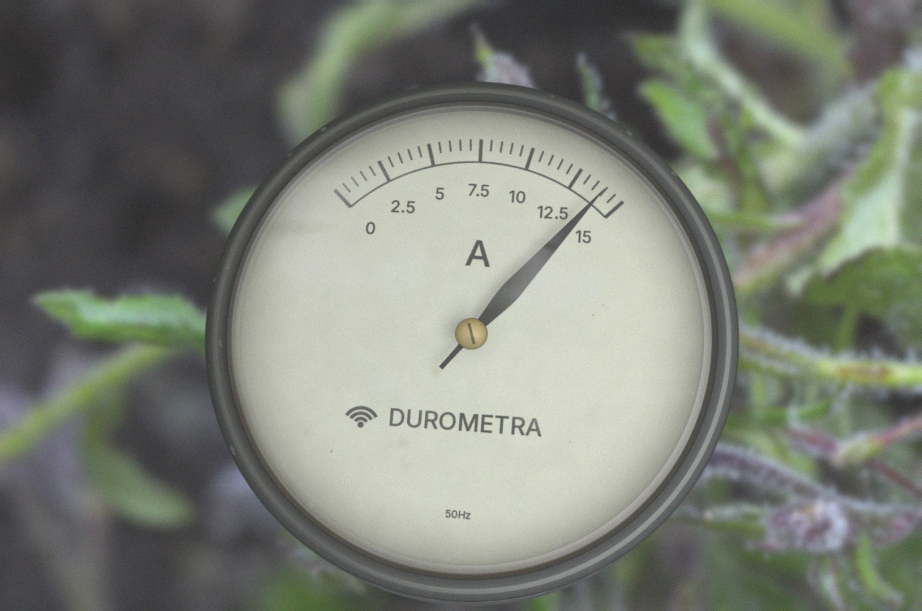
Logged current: 14,A
